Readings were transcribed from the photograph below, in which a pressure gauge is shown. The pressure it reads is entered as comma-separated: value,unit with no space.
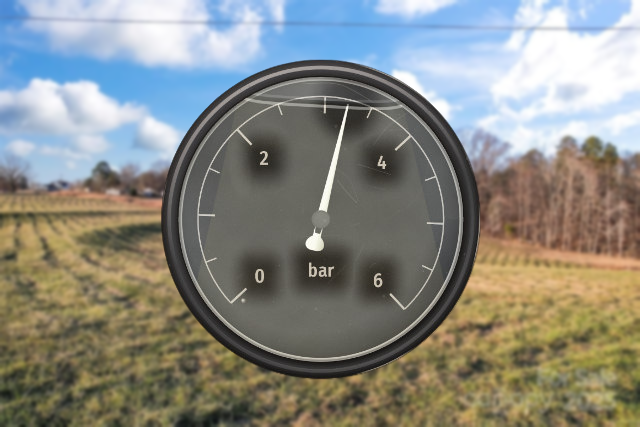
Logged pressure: 3.25,bar
